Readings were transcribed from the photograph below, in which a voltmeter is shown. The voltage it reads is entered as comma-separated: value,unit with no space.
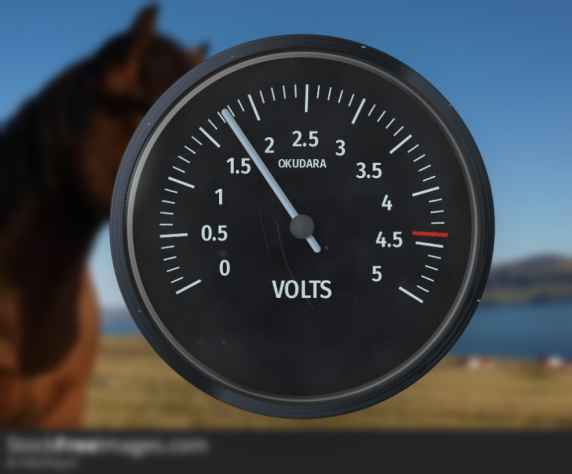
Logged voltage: 1.75,V
